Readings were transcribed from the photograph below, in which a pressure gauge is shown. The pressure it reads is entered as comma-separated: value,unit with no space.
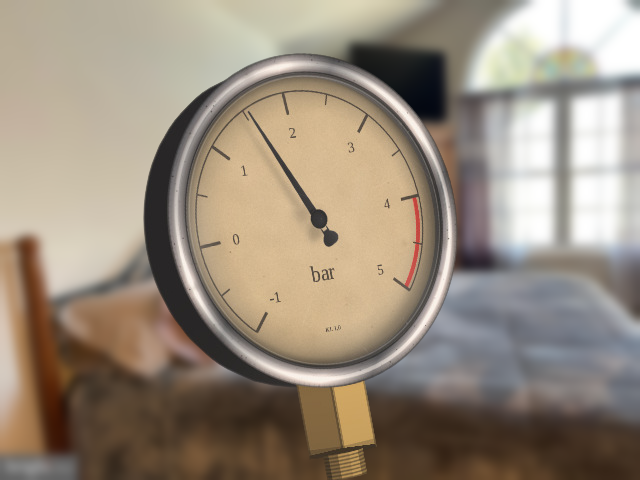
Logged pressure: 1.5,bar
